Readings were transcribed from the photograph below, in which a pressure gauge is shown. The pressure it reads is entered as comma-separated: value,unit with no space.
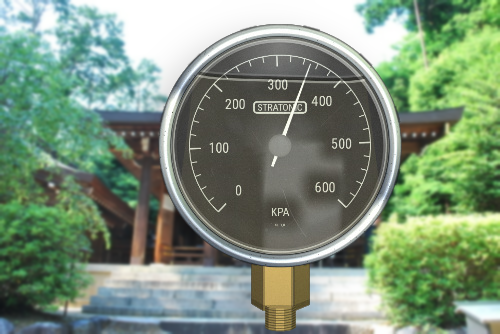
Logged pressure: 350,kPa
